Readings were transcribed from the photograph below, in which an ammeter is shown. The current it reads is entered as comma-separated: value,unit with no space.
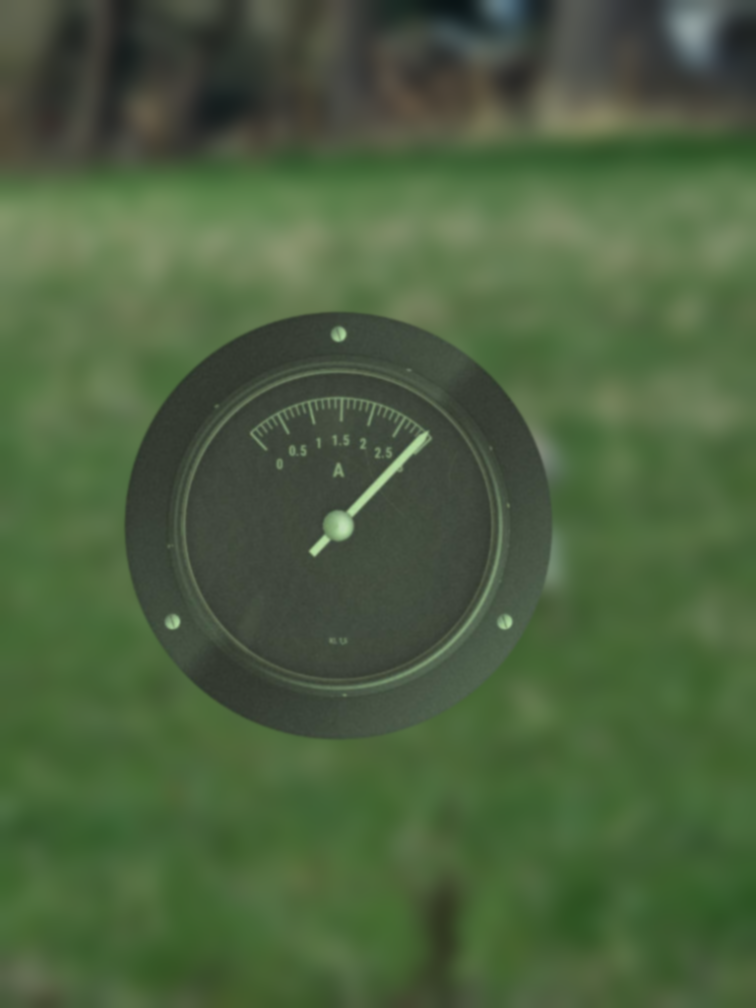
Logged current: 2.9,A
